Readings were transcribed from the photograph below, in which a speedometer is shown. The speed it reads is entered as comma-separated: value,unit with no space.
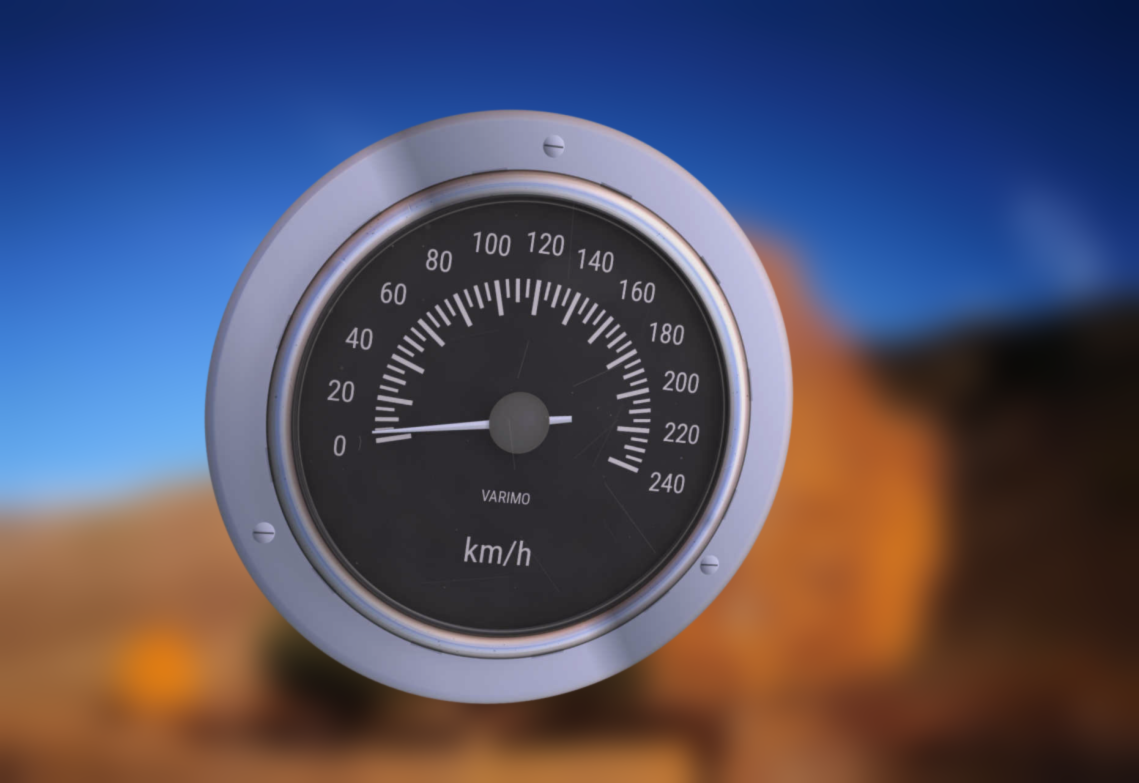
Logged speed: 5,km/h
